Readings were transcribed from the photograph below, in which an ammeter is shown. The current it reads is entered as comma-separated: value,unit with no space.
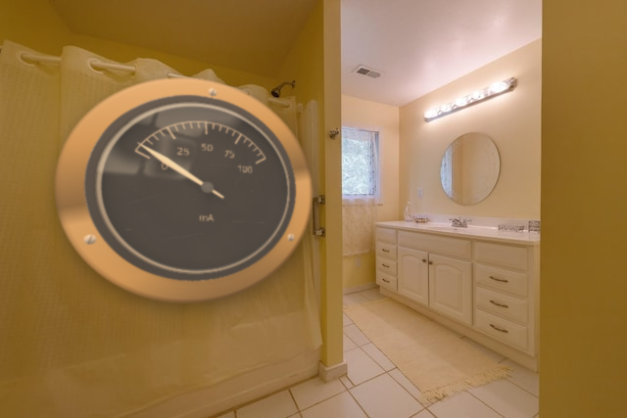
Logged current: 5,mA
